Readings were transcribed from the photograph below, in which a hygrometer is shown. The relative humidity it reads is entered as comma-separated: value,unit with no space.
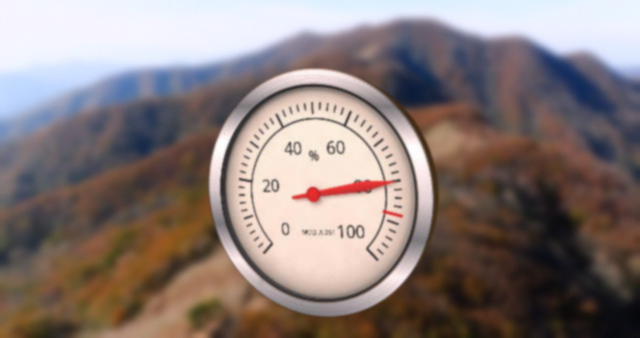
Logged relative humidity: 80,%
